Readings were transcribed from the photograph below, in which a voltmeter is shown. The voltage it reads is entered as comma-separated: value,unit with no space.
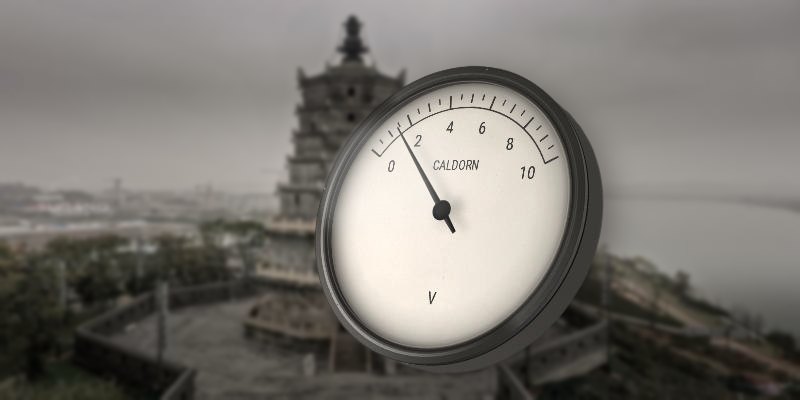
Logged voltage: 1.5,V
